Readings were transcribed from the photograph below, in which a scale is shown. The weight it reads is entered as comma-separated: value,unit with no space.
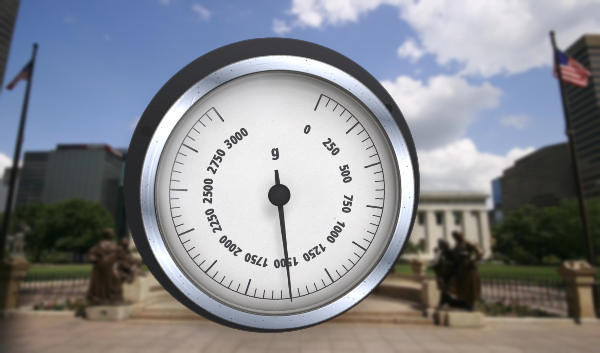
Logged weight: 1500,g
